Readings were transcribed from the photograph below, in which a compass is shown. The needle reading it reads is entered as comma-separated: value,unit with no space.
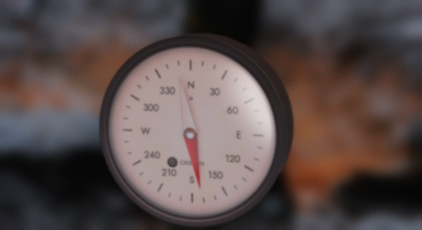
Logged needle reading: 170,°
